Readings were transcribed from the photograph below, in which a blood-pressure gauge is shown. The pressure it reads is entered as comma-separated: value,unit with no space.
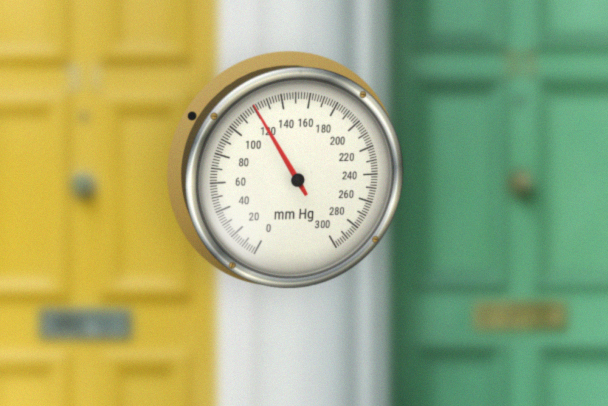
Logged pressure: 120,mmHg
